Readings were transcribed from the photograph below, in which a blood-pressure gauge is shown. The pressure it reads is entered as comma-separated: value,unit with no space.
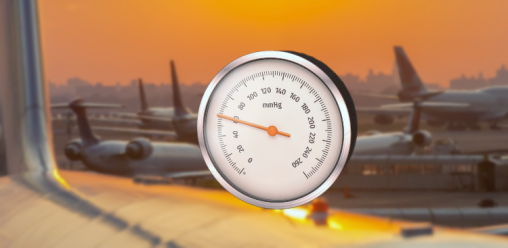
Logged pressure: 60,mmHg
